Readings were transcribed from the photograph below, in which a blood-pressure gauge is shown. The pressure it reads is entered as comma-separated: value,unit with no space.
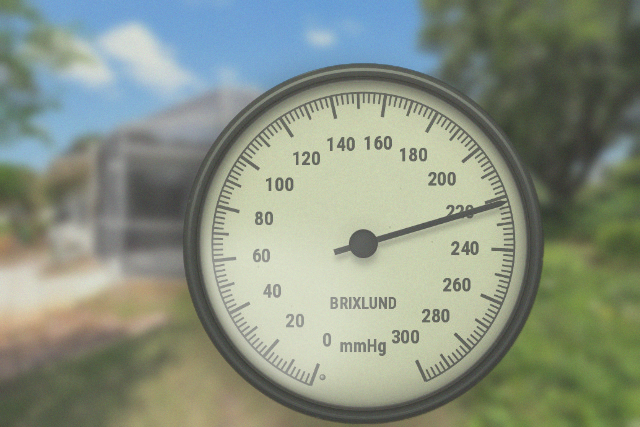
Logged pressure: 222,mmHg
